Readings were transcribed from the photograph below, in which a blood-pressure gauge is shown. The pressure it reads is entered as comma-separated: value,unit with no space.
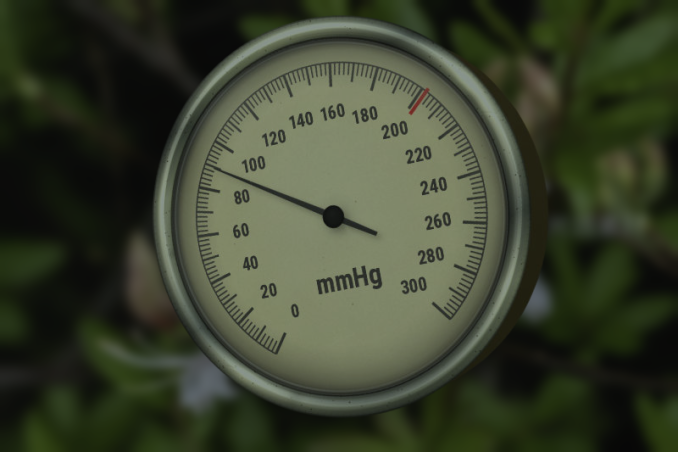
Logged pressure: 90,mmHg
